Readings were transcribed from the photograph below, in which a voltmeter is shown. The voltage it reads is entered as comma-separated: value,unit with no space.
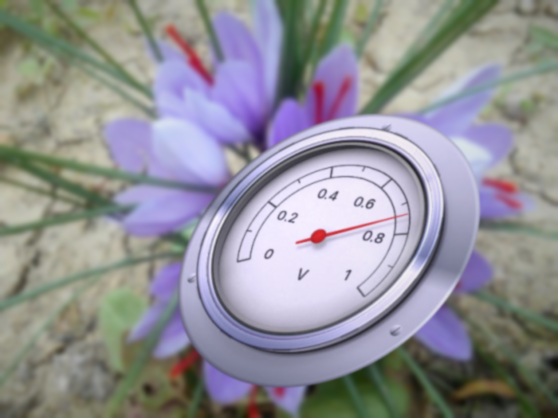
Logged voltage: 0.75,V
